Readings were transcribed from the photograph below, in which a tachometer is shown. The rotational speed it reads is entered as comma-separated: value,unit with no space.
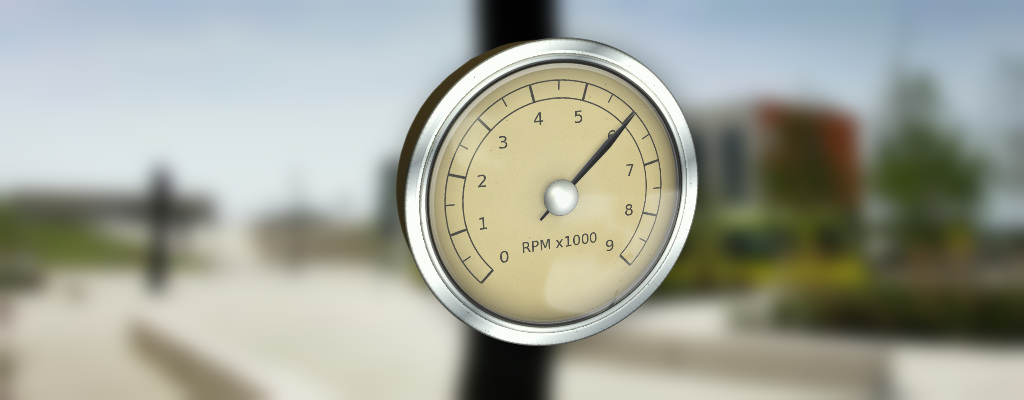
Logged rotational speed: 6000,rpm
